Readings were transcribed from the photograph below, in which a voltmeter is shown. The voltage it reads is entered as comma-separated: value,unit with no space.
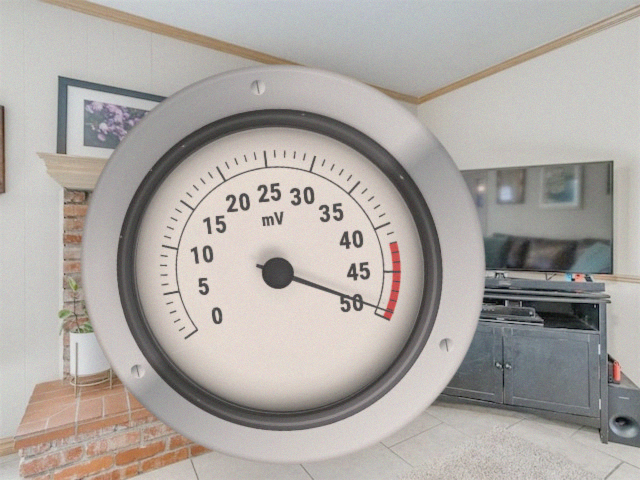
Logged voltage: 49,mV
